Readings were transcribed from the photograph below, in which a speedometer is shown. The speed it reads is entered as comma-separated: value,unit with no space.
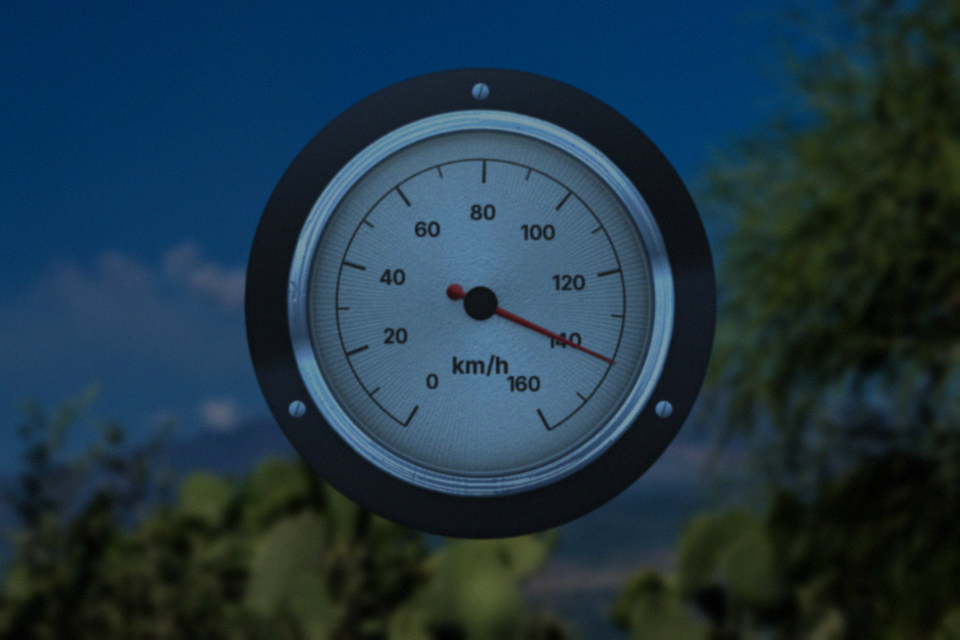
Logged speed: 140,km/h
